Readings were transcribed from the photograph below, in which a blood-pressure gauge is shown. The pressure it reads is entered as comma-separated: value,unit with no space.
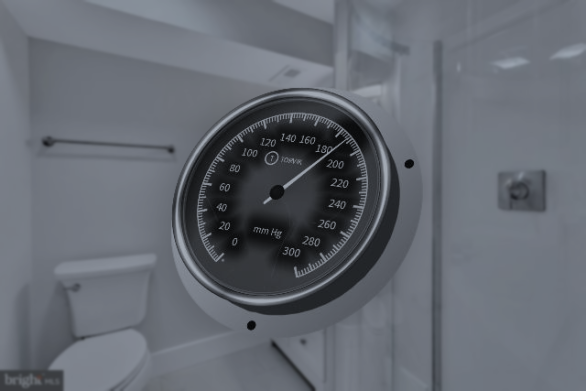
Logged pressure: 190,mmHg
